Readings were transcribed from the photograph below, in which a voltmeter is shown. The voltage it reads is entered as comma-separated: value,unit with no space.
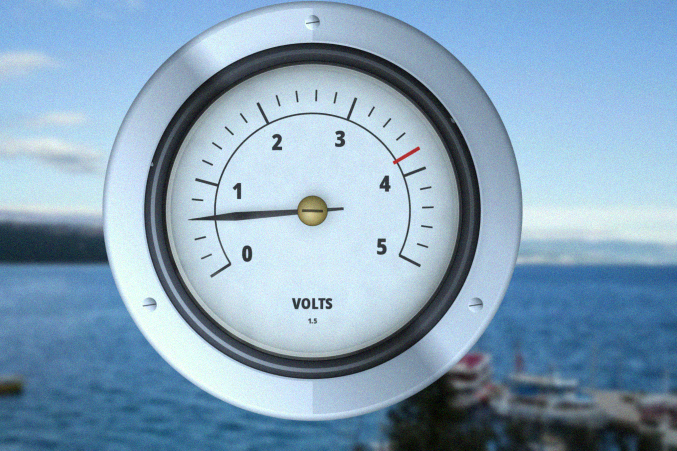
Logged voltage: 0.6,V
